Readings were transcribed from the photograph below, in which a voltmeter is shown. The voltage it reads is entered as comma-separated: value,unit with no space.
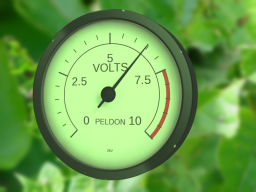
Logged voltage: 6.5,V
